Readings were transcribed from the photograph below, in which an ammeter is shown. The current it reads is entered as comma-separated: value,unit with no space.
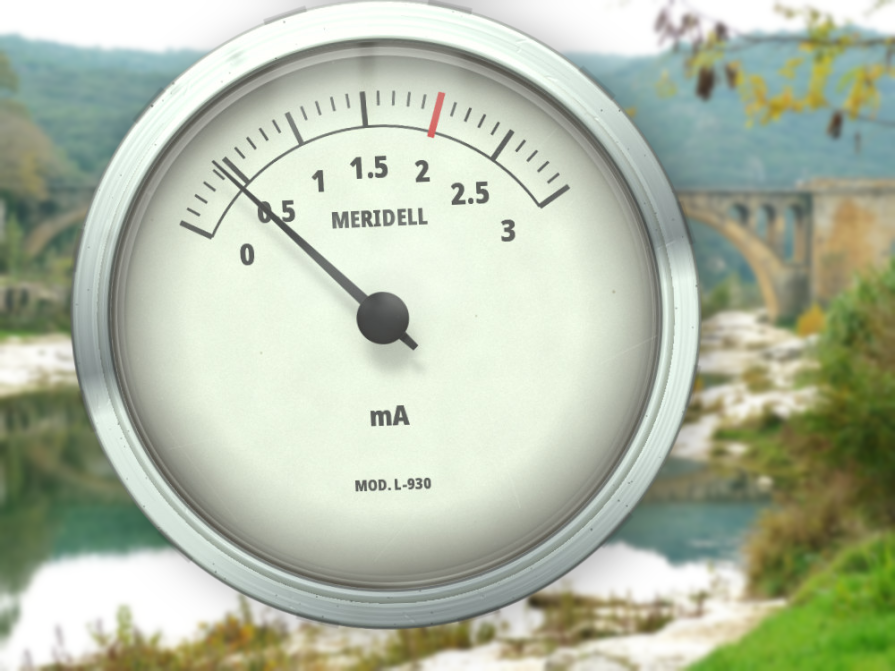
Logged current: 0.45,mA
